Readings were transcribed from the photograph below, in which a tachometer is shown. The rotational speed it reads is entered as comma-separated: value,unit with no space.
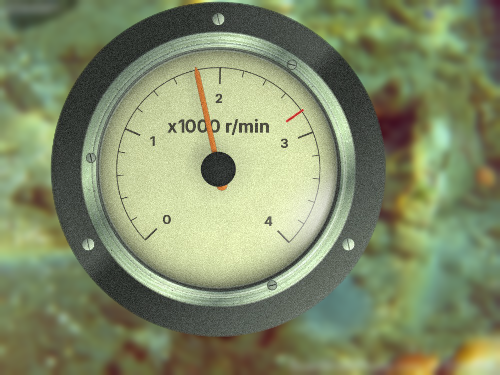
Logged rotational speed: 1800,rpm
